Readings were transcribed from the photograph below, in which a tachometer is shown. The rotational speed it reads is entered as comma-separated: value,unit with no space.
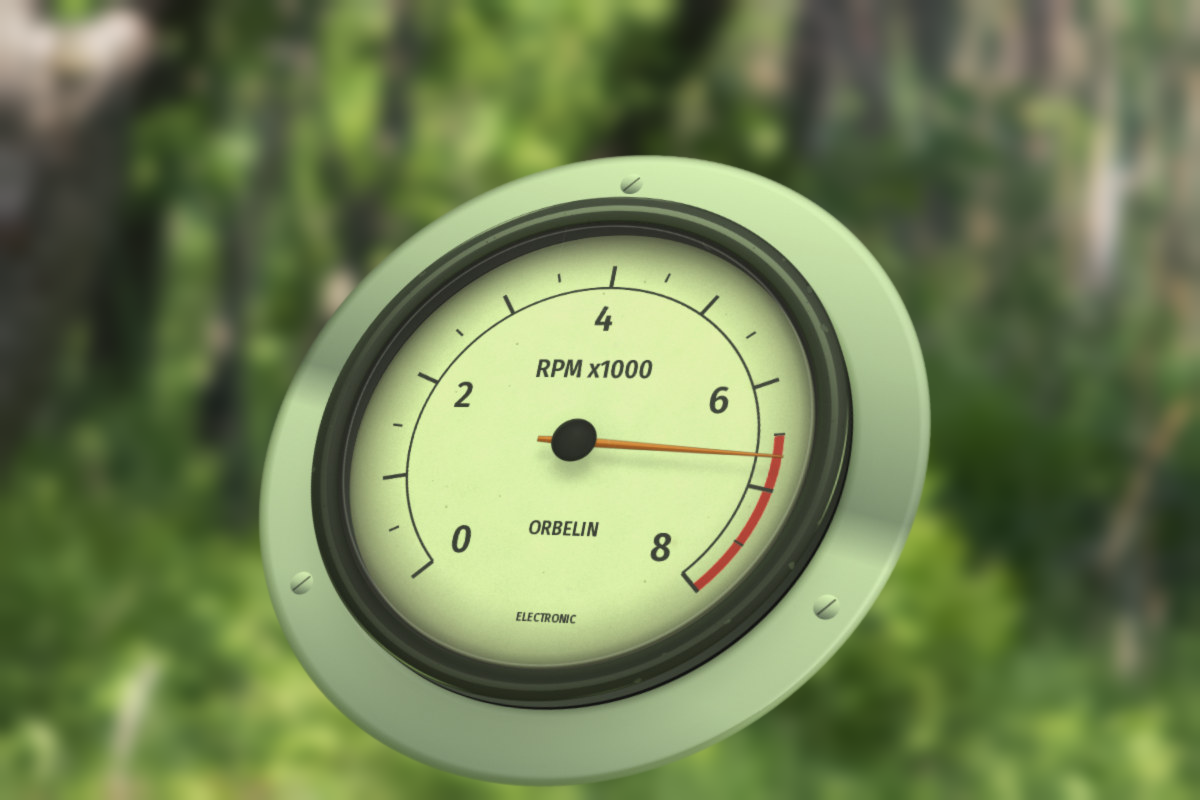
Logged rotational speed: 6750,rpm
